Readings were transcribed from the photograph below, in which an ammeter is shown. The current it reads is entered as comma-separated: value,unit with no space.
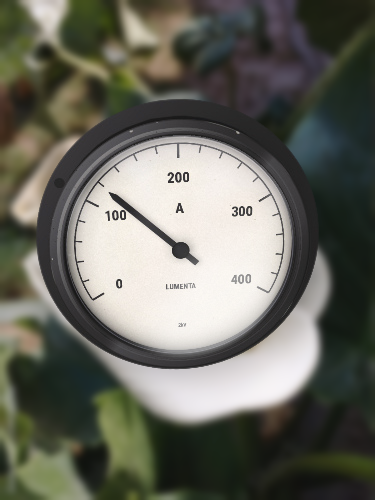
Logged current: 120,A
